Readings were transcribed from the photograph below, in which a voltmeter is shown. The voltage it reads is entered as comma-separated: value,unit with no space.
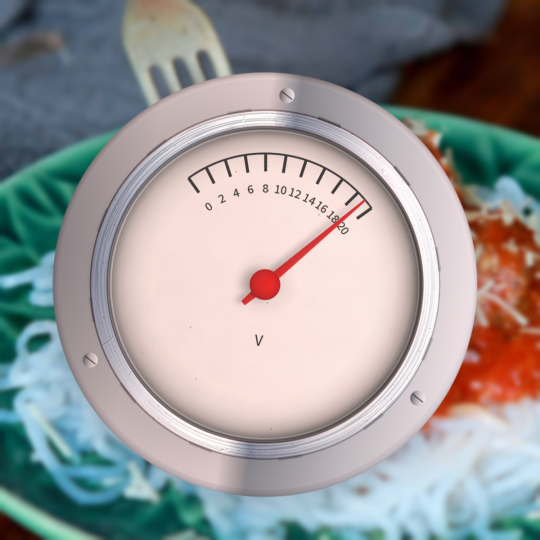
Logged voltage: 19,V
